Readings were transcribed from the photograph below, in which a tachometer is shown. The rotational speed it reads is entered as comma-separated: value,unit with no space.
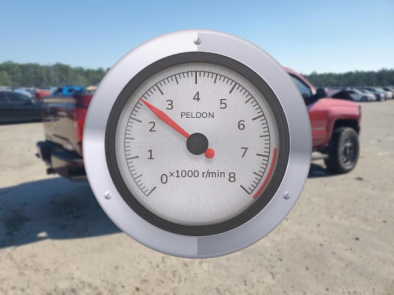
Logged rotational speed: 2500,rpm
